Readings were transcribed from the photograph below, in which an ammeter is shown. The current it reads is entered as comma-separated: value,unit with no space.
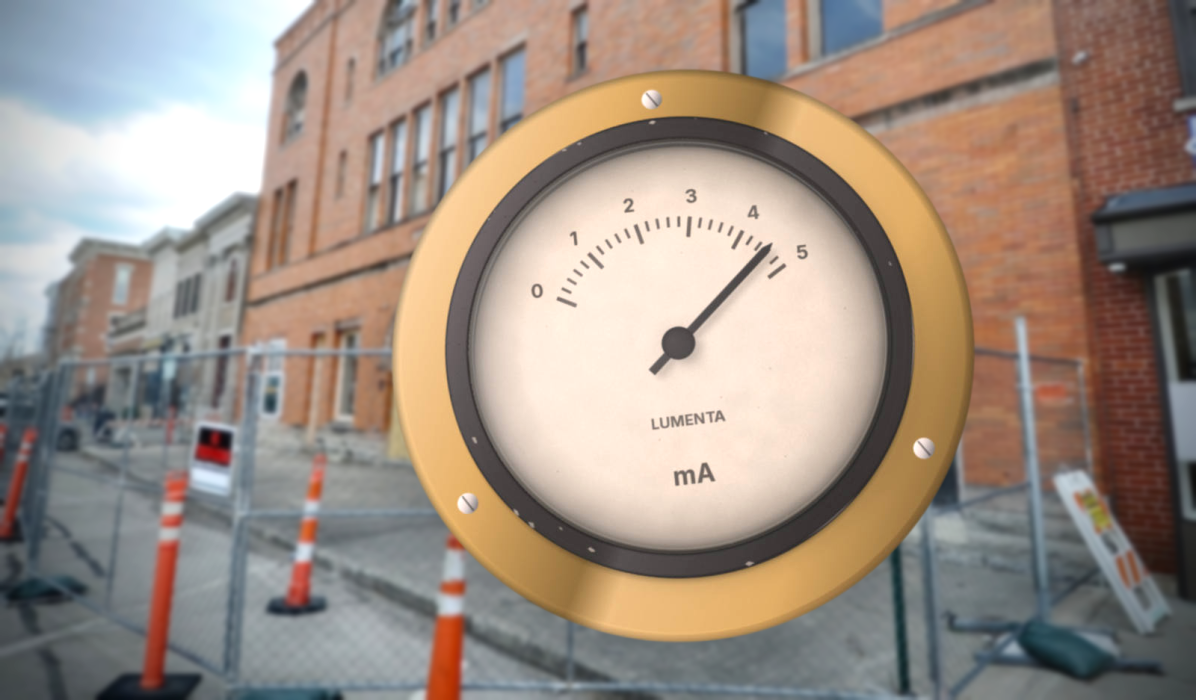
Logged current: 4.6,mA
